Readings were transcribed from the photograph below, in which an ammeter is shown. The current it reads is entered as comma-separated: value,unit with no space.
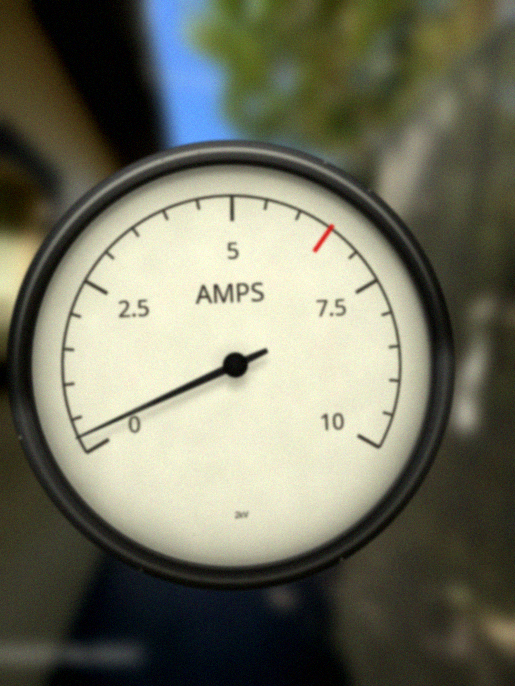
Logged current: 0.25,A
